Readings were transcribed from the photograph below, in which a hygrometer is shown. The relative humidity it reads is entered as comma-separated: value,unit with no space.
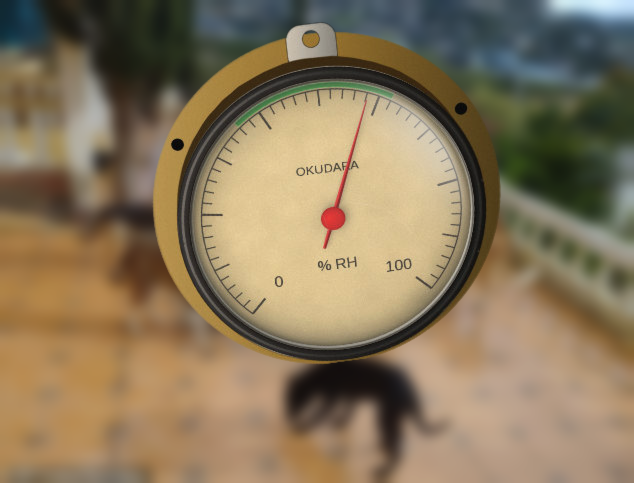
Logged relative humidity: 58,%
